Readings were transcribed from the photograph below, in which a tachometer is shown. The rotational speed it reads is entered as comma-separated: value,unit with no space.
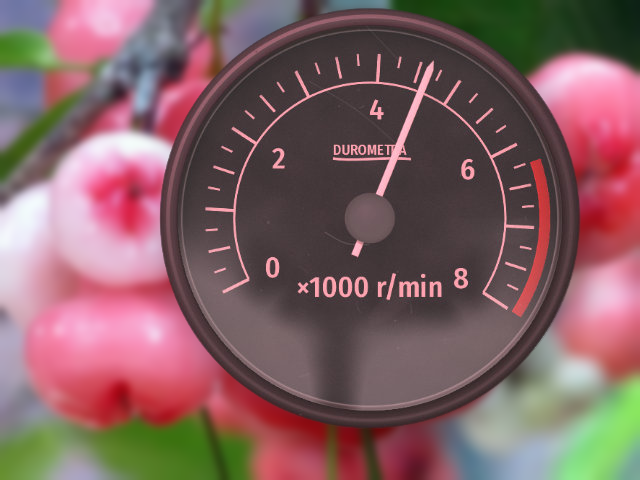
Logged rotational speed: 4625,rpm
